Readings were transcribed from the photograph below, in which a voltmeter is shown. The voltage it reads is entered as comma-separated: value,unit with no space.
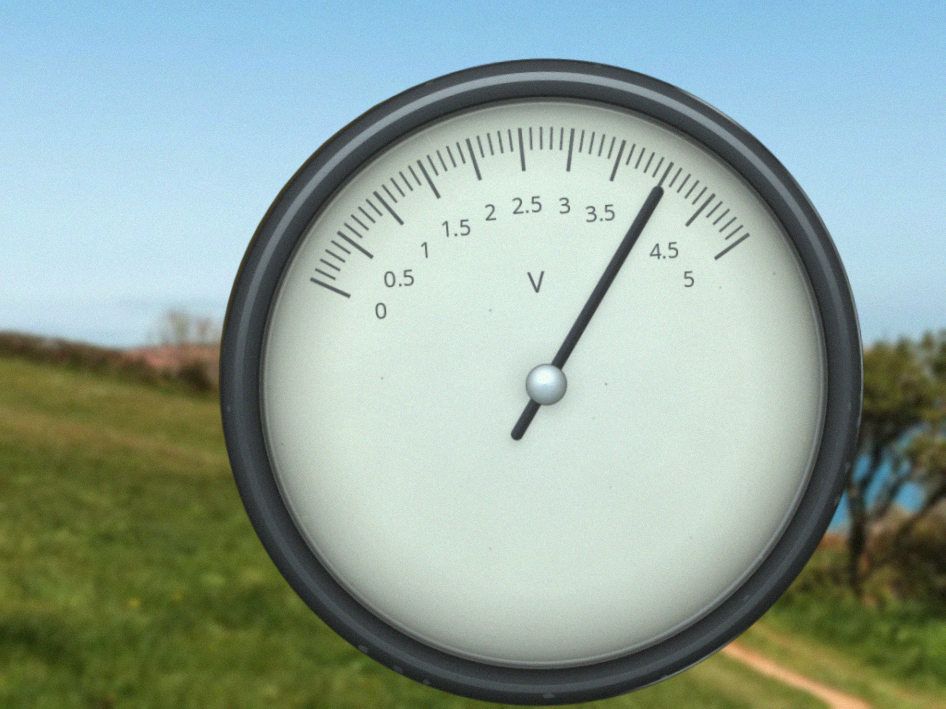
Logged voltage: 4,V
